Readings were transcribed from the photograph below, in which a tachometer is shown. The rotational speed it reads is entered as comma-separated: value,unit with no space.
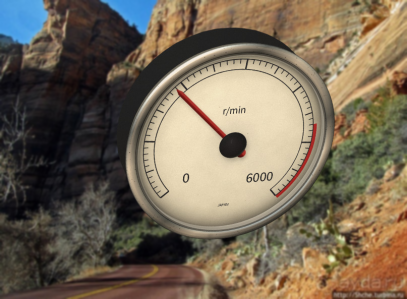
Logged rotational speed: 1900,rpm
